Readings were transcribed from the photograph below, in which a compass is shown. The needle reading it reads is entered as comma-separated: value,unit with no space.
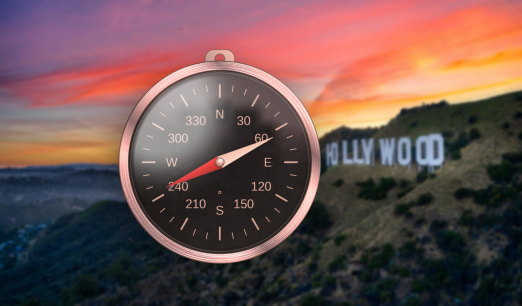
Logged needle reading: 245,°
